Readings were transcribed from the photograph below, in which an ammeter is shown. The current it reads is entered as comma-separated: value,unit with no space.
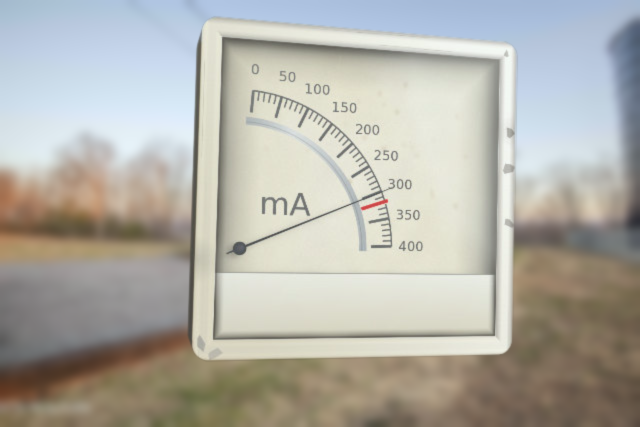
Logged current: 300,mA
